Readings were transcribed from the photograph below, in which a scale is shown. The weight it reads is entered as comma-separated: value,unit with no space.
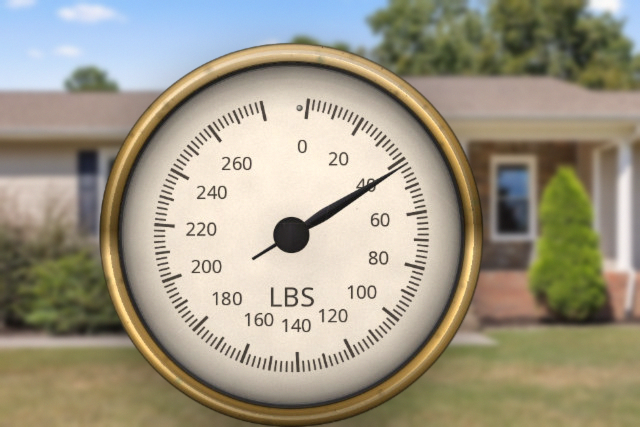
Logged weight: 42,lb
